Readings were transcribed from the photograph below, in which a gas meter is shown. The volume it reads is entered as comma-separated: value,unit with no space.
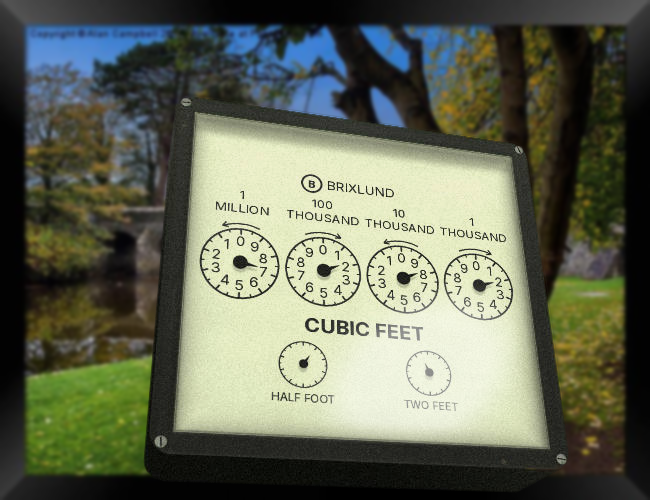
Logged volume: 718200,ft³
